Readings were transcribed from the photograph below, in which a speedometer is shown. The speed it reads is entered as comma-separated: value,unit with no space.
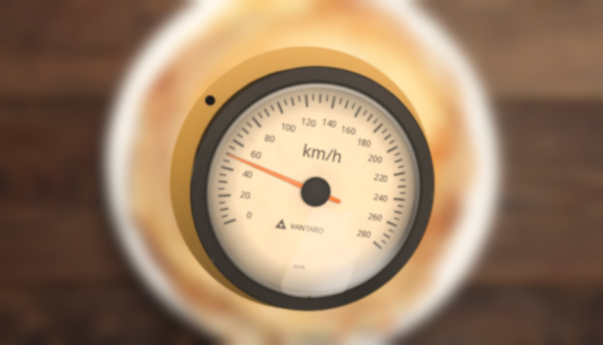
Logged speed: 50,km/h
